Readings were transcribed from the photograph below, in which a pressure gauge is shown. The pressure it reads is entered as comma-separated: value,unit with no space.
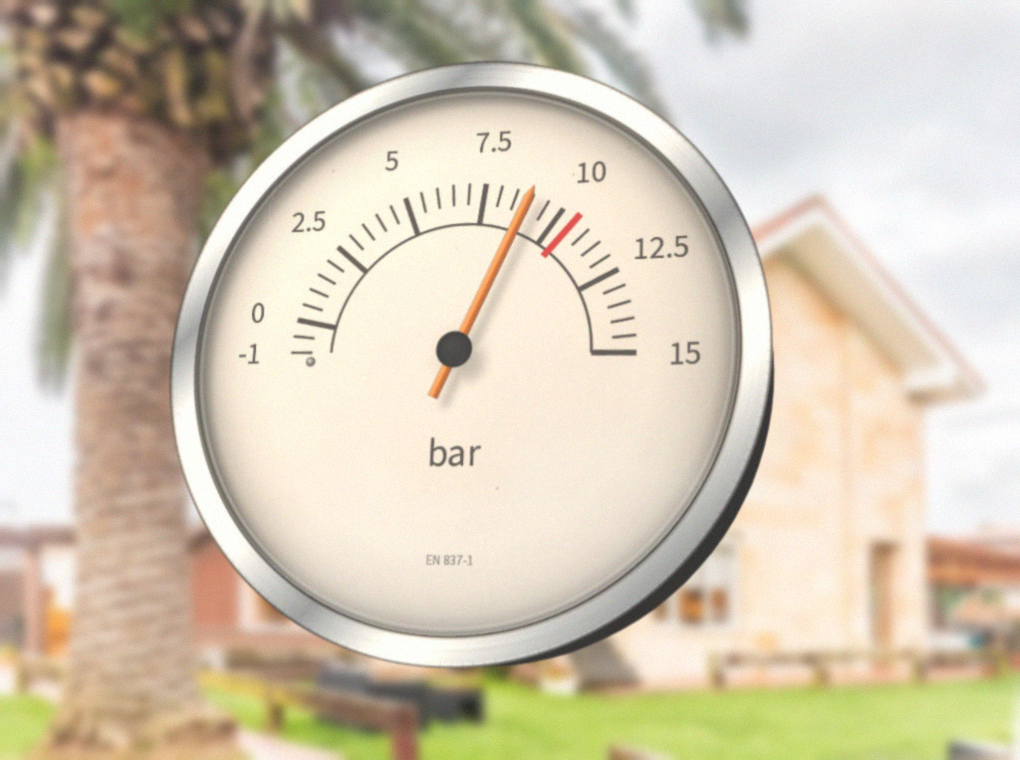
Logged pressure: 9,bar
